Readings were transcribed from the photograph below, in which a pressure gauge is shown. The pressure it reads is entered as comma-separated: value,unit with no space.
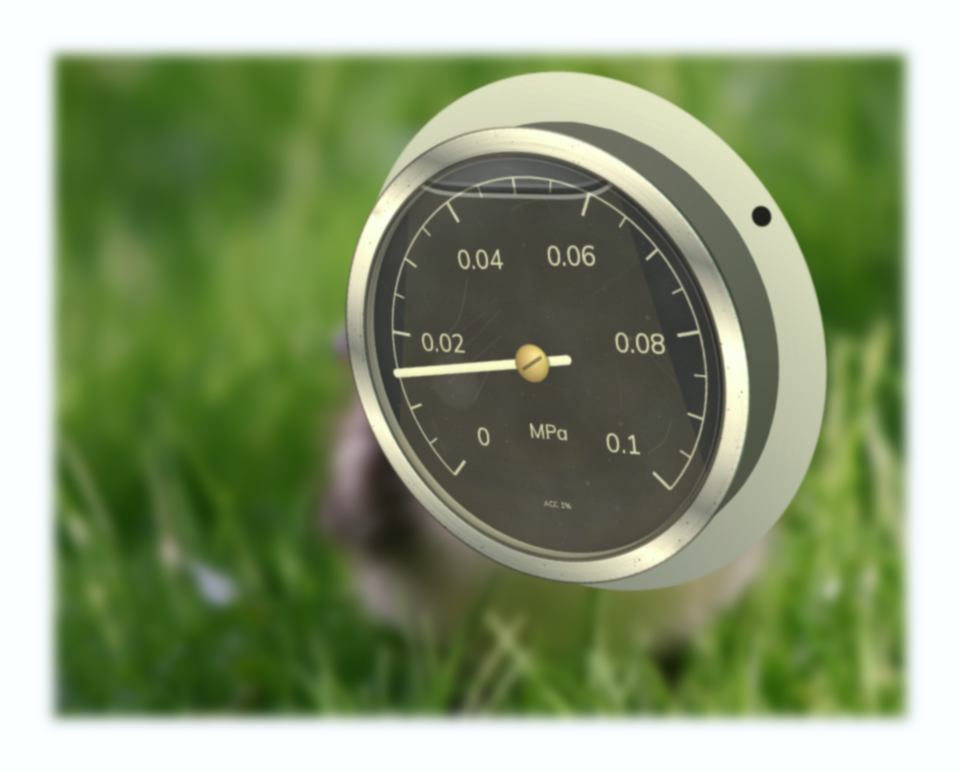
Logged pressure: 0.015,MPa
